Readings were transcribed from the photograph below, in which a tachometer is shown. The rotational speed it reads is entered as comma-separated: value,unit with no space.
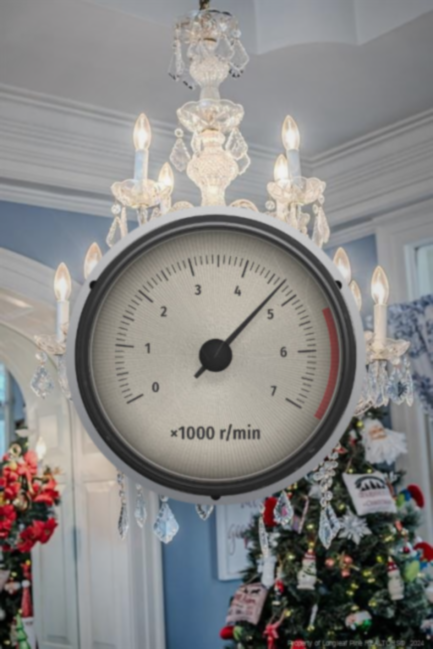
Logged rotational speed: 4700,rpm
